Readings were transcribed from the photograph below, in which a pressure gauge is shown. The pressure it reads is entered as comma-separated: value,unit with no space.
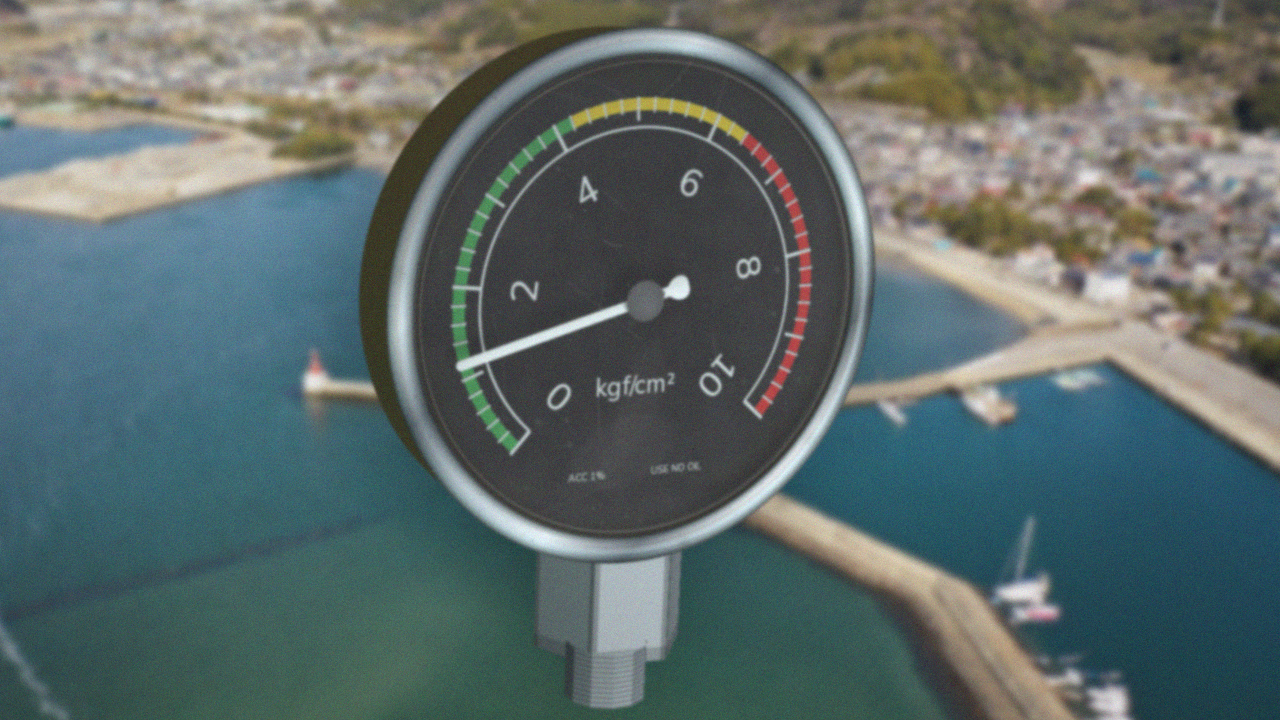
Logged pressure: 1.2,kg/cm²
